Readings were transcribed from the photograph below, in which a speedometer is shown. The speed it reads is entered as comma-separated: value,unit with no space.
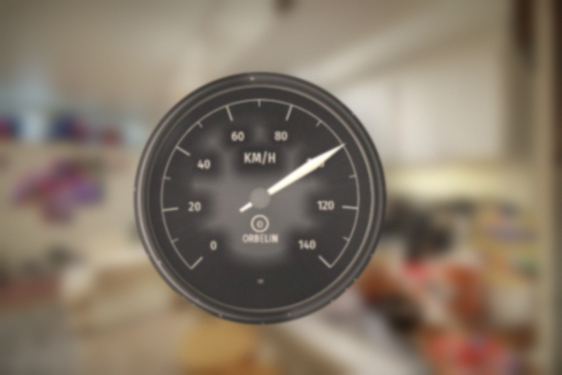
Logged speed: 100,km/h
